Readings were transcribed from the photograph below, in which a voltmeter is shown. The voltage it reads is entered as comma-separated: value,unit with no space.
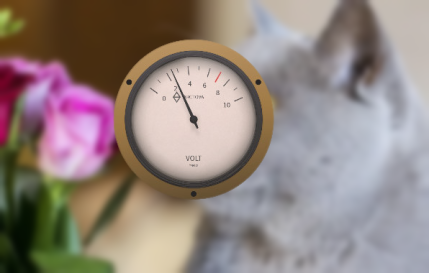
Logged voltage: 2.5,V
